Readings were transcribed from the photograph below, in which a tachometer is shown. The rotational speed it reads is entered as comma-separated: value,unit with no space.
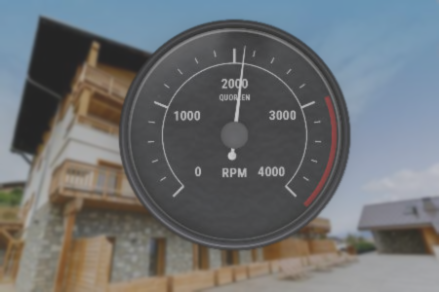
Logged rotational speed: 2100,rpm
